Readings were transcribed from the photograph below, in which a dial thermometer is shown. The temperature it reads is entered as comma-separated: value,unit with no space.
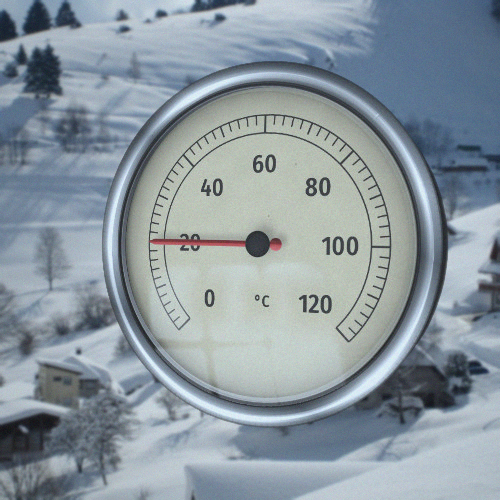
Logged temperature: 20,°C
